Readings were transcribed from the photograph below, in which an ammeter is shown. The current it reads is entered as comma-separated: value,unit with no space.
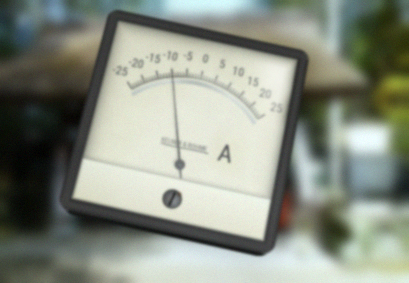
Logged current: -10,A
